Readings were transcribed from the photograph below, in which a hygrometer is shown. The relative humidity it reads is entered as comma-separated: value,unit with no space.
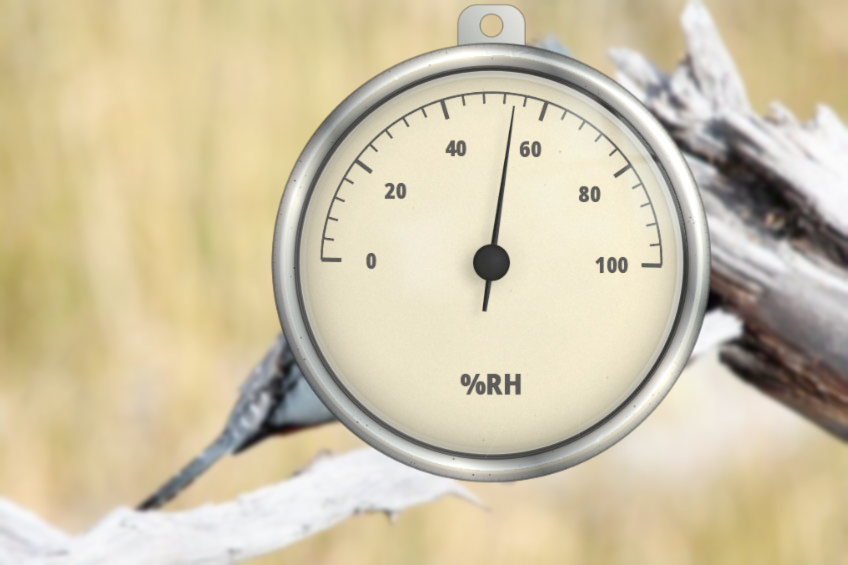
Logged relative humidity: 54,%
